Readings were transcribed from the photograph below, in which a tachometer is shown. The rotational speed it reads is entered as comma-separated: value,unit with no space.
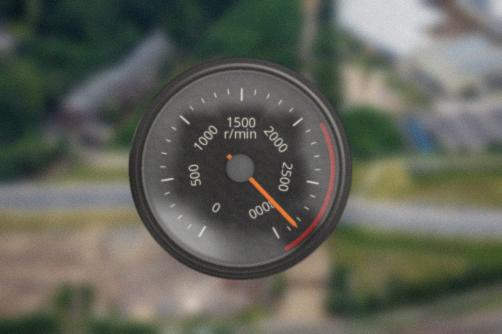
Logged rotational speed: 2850,rpm
